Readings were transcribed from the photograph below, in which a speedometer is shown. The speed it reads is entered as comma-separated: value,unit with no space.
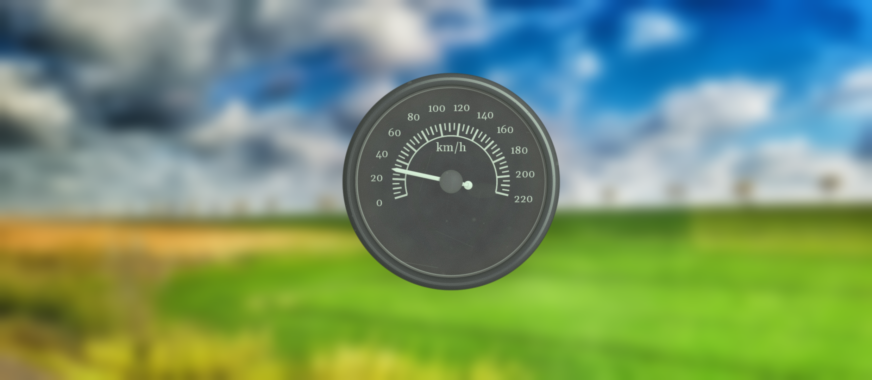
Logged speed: 30,km/h
